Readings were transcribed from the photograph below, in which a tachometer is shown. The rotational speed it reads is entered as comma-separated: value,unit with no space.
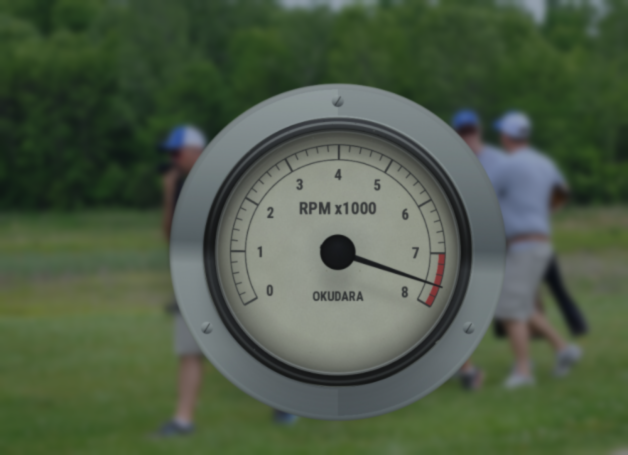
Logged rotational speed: 7600,rpm
